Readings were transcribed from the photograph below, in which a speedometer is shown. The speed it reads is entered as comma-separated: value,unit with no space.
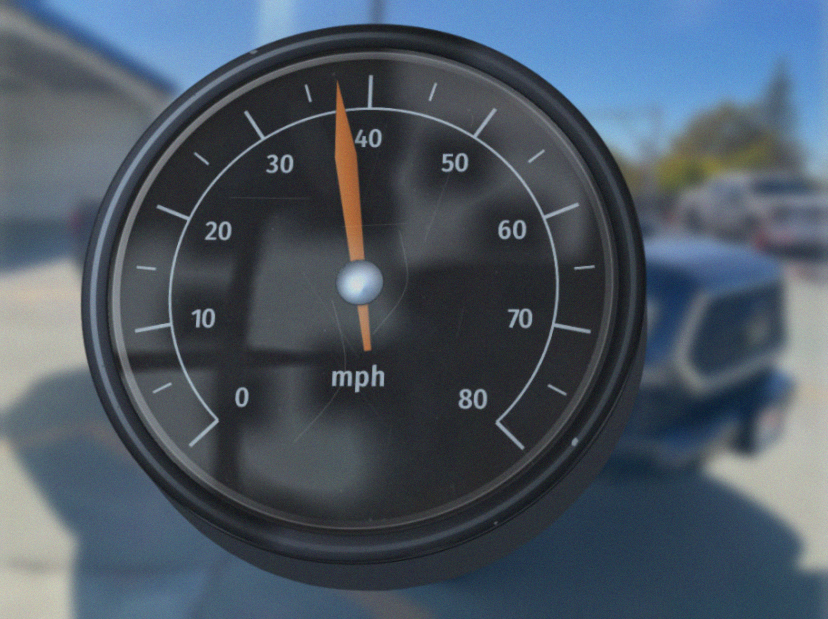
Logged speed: 37.5,mph
